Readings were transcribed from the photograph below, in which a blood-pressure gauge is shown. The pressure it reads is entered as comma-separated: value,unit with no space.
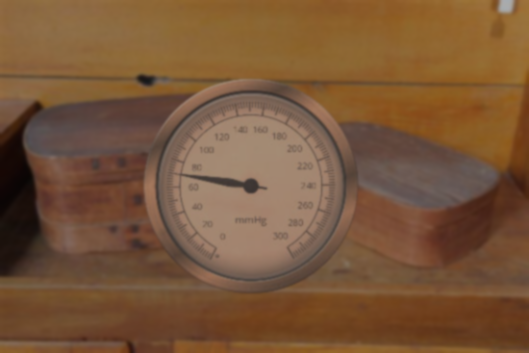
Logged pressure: 70,mmHg
